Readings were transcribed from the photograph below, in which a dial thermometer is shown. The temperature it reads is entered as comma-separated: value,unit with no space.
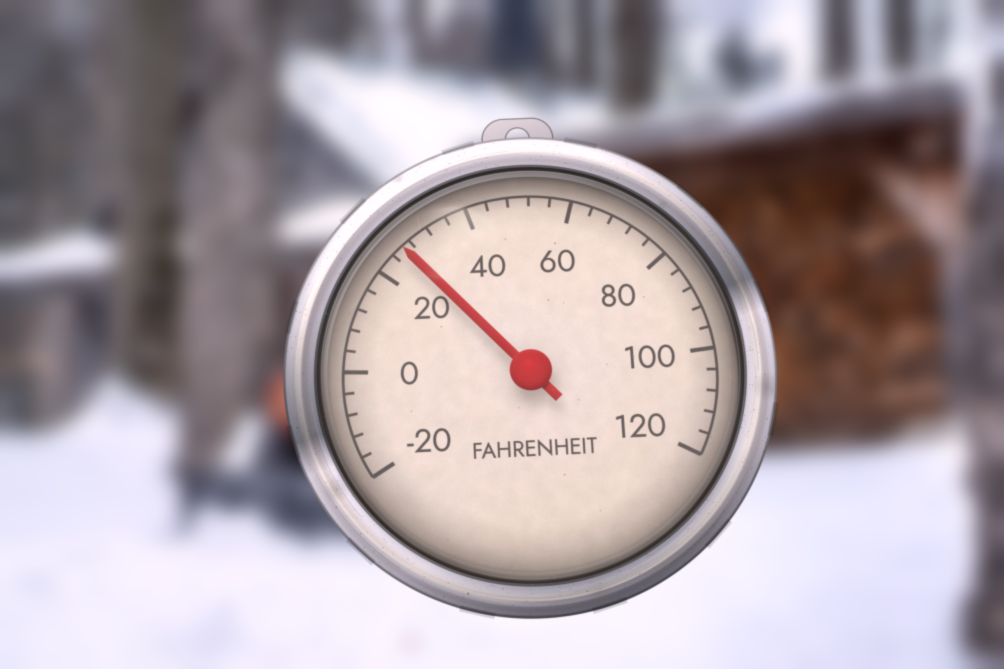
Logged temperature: 26,°F
